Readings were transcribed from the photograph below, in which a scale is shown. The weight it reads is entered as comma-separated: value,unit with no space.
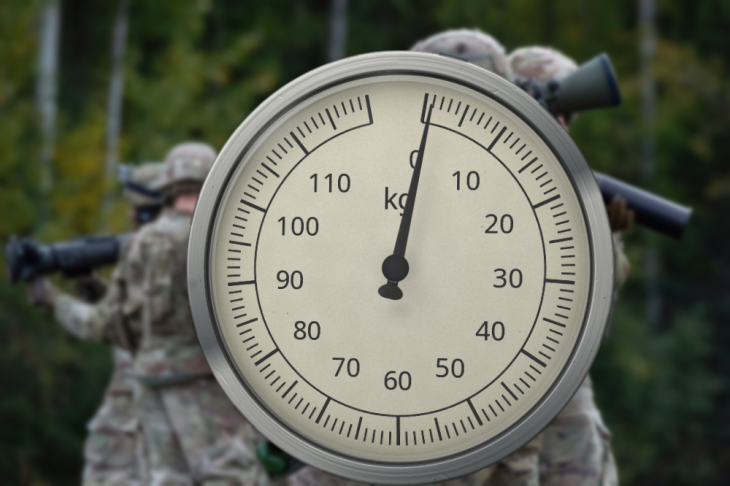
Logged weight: 1,kg
